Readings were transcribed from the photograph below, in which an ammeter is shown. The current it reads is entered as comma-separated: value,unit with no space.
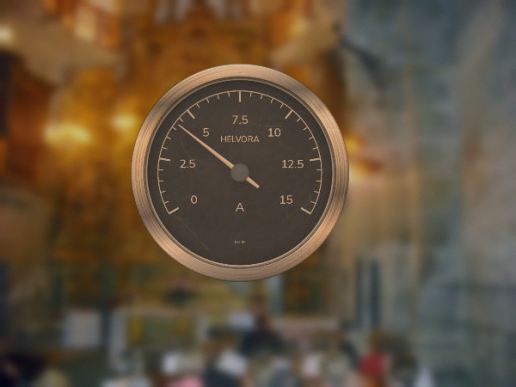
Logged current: 4.25,A
